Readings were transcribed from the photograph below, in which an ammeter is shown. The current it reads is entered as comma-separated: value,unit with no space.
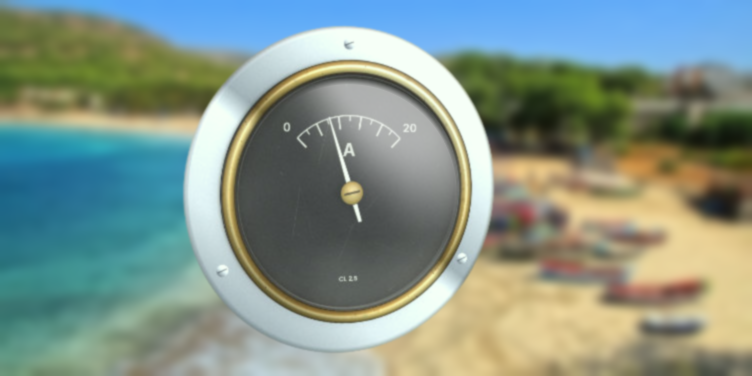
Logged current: 6,A
